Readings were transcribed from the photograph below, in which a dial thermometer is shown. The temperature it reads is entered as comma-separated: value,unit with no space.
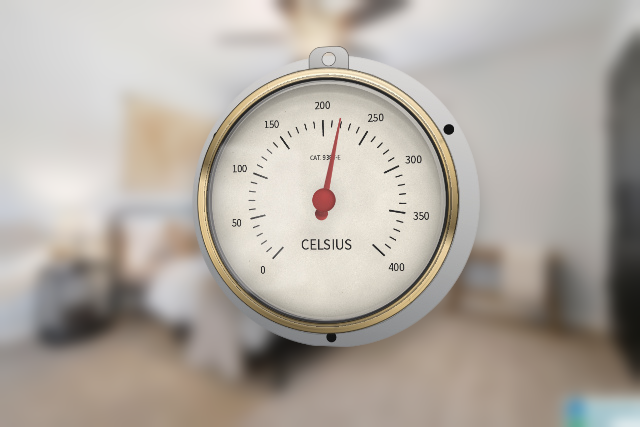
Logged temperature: 220,°C
